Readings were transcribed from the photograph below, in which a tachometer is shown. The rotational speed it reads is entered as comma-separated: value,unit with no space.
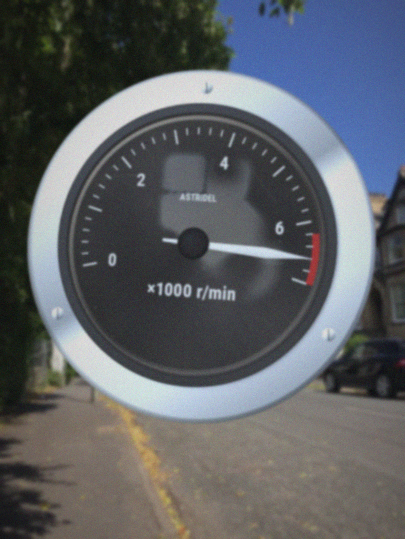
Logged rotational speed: 6600,rpm
